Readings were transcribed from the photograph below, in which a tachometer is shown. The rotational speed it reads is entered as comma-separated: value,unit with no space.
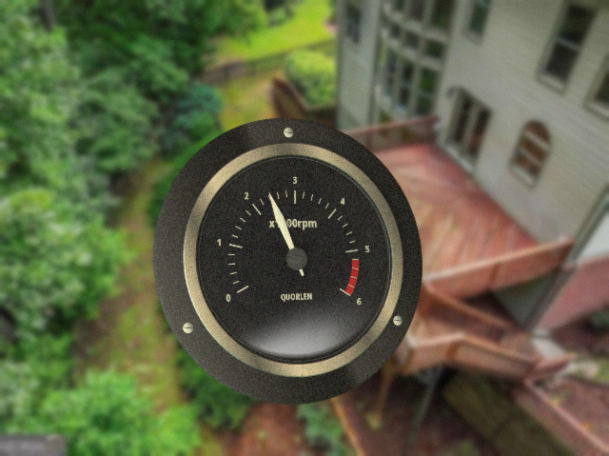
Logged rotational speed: 2400,rpm
